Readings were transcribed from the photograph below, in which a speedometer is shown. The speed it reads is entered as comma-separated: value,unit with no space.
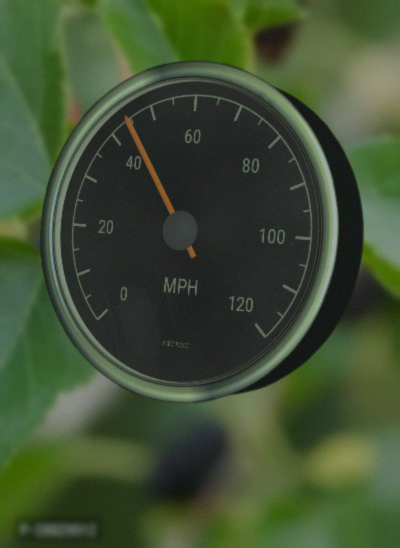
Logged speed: 45,mph
